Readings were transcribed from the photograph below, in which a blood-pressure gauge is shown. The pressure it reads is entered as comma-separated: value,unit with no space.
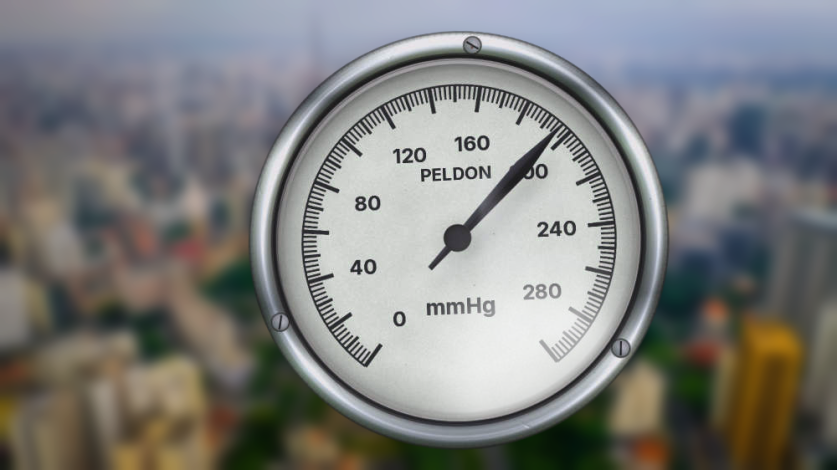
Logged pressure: 196,mmHg
